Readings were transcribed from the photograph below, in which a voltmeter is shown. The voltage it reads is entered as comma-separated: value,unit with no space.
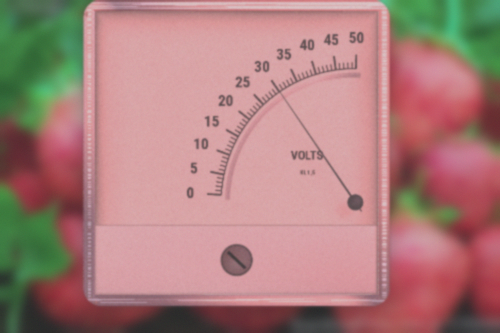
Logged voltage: 30,V
